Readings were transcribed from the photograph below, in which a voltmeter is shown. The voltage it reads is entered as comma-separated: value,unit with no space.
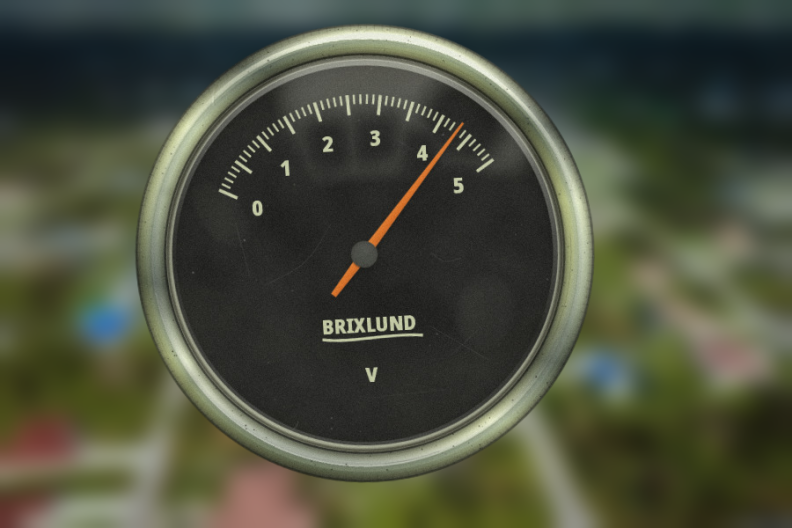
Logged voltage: 4.3,V
